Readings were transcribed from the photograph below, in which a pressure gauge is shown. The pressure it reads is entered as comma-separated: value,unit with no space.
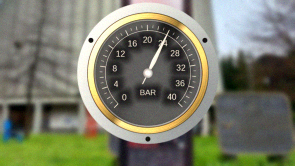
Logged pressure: 24,bar
